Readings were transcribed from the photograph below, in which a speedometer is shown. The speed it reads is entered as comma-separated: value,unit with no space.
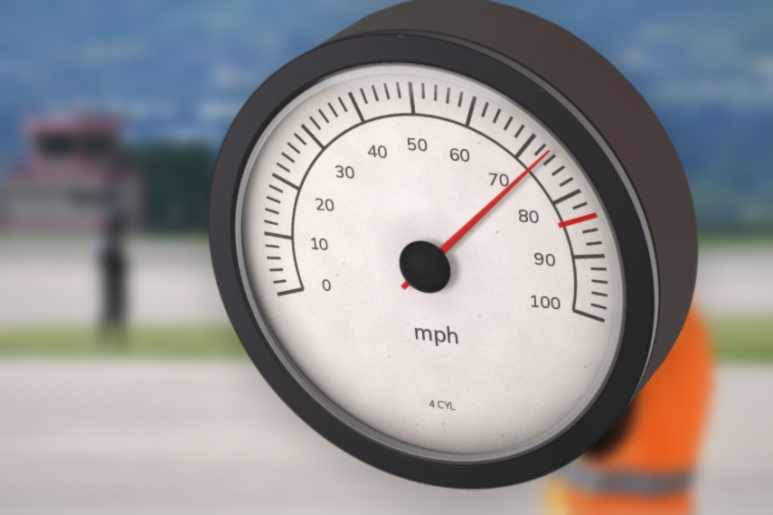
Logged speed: 73,mph
